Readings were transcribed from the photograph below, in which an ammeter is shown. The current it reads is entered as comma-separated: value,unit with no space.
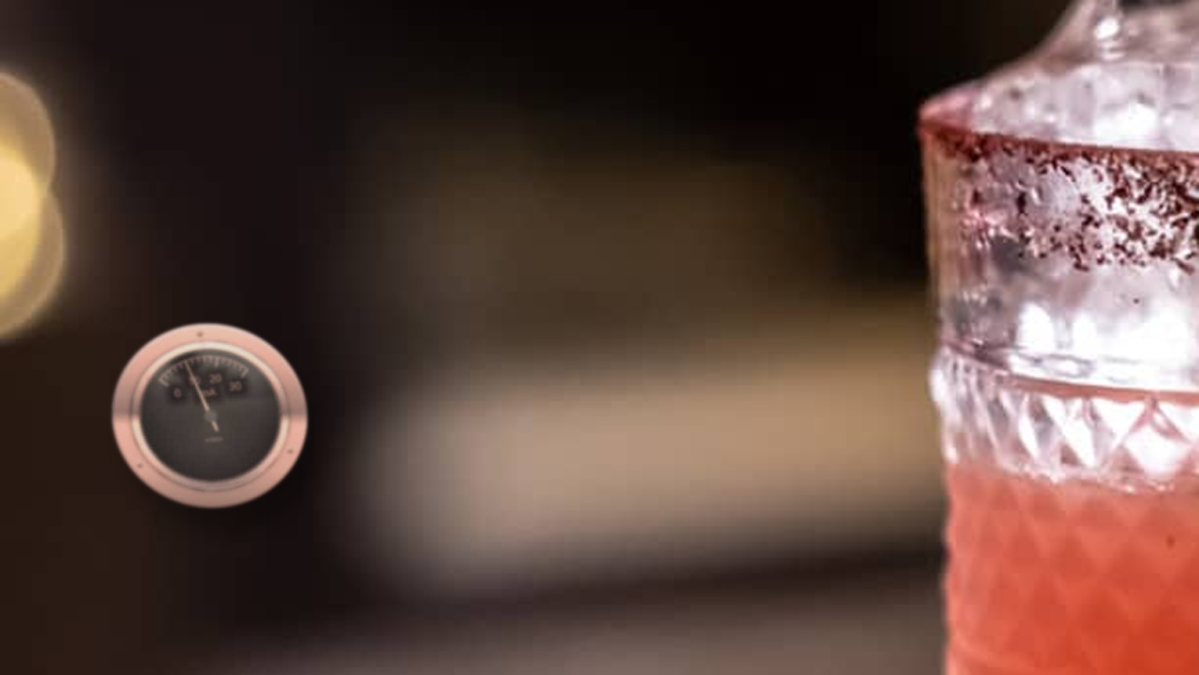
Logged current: 10,mA
